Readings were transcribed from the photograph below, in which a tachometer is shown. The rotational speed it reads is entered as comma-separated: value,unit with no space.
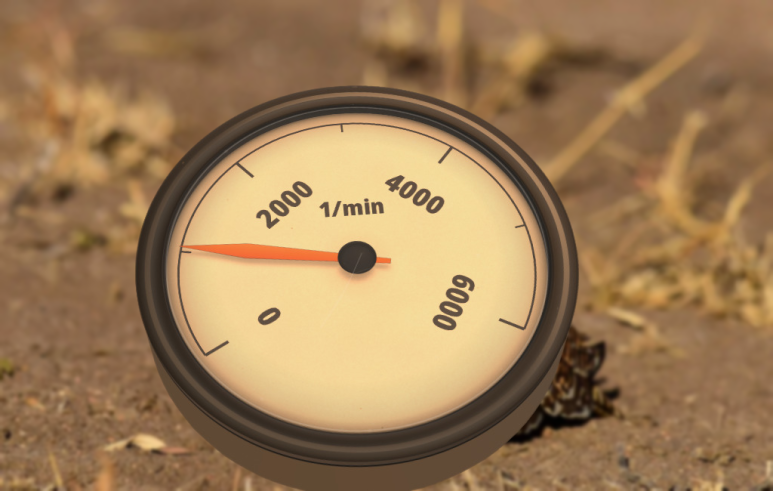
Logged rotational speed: 1000,rpm
